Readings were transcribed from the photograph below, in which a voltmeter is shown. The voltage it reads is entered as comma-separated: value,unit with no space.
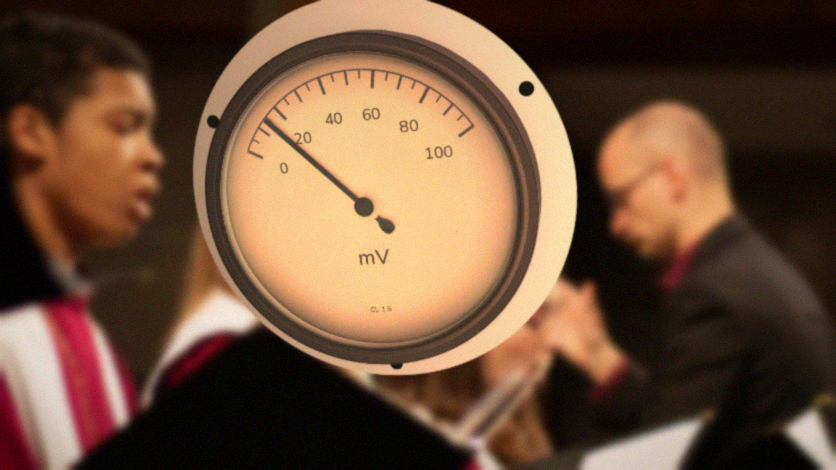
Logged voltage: 15,mV
